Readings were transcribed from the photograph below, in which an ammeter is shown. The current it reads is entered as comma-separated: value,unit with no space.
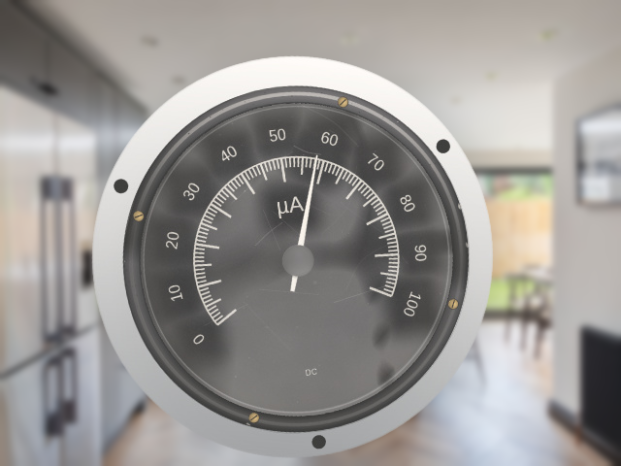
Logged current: 58,µA
